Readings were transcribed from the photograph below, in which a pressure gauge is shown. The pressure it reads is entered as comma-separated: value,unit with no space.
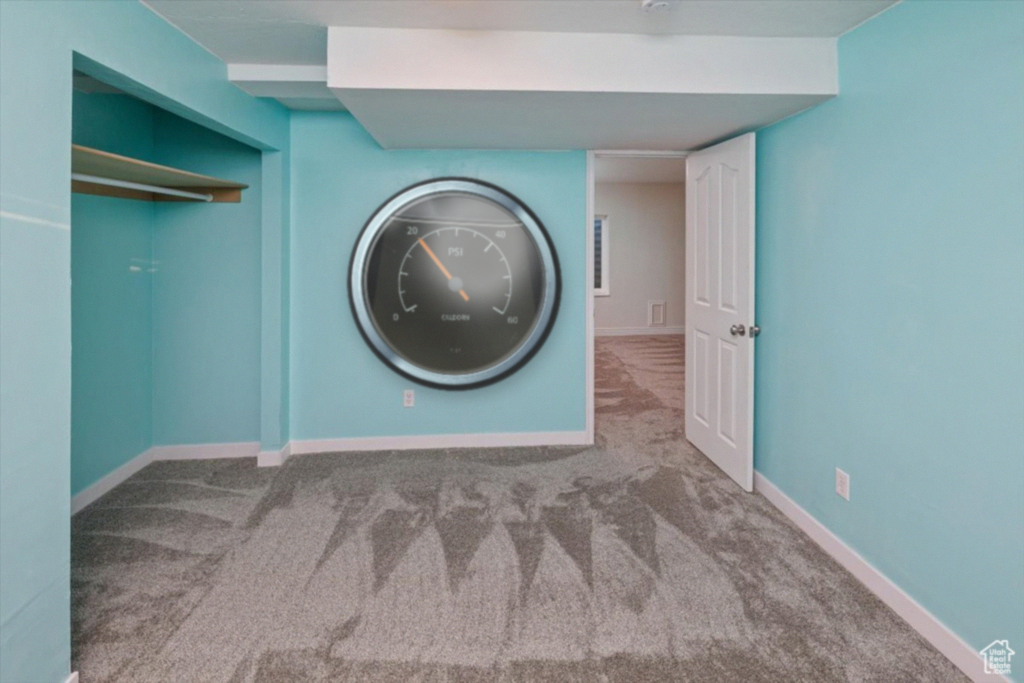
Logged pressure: 20,psi
